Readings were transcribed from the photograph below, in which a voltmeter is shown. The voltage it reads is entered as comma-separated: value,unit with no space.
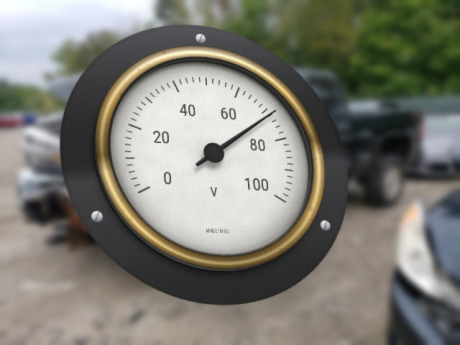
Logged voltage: 72,V
